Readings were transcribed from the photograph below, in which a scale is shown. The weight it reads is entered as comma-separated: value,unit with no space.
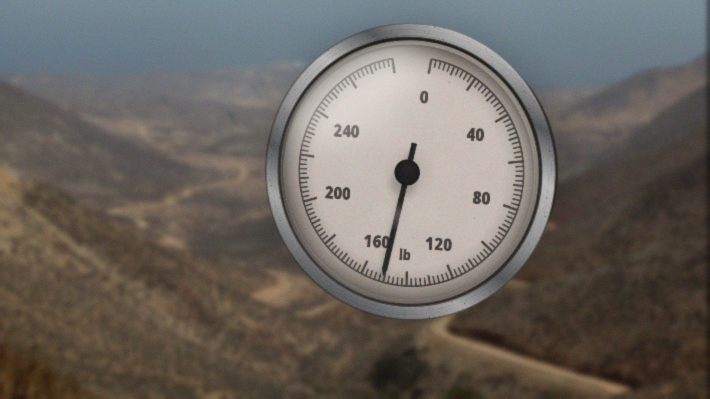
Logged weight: 150,lb
